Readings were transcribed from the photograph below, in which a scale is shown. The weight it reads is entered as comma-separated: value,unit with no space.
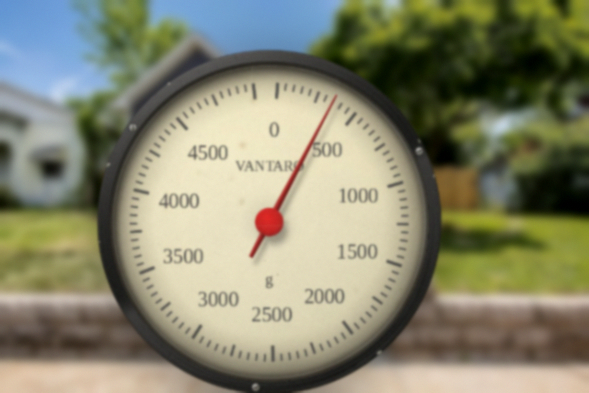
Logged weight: 350,g
